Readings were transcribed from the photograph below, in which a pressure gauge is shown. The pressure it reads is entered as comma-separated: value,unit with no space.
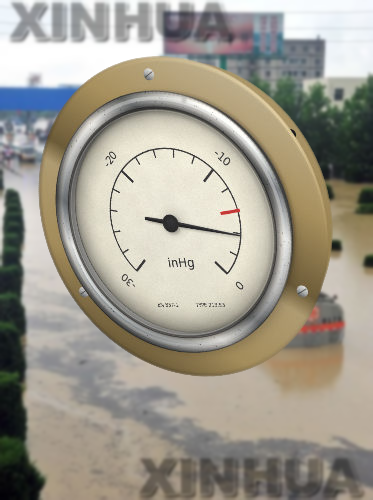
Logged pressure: -4,inHg
